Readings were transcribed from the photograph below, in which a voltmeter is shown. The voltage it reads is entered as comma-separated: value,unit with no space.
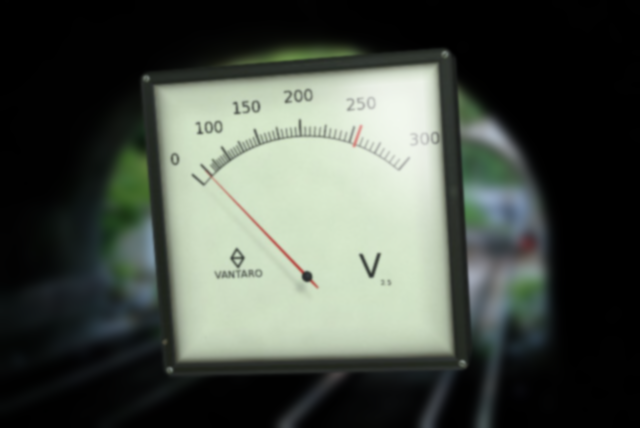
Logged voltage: 50,V
